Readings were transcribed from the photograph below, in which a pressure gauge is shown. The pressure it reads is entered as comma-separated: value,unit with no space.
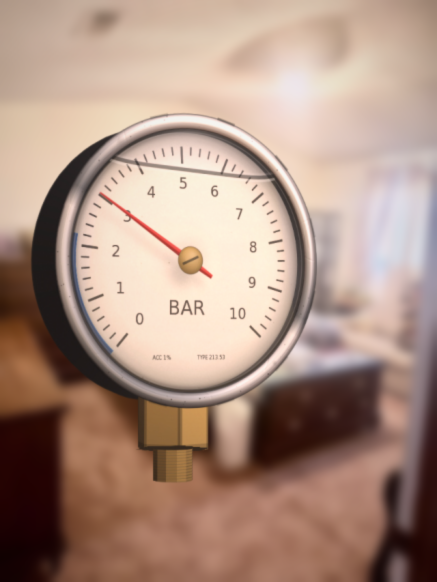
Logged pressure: 3,bar
